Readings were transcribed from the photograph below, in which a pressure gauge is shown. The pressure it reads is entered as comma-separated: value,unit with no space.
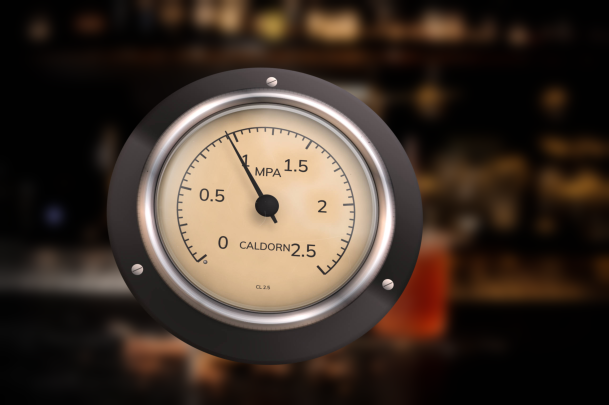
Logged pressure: 0.95,MPa
